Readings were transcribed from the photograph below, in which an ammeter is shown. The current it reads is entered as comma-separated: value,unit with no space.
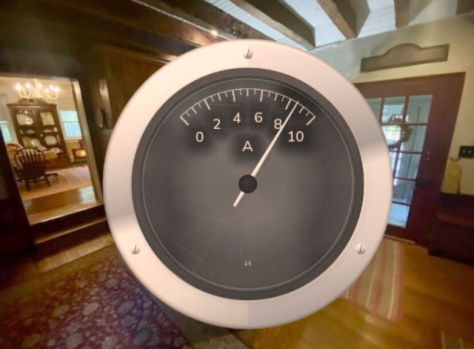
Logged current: 8.5,A
